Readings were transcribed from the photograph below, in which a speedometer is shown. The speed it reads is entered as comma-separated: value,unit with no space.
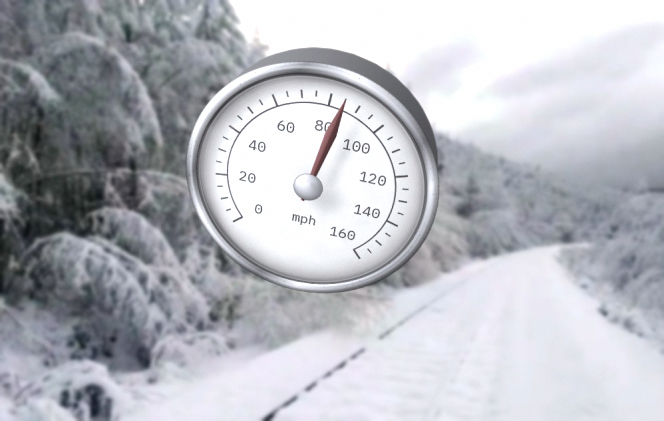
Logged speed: 85,mph
